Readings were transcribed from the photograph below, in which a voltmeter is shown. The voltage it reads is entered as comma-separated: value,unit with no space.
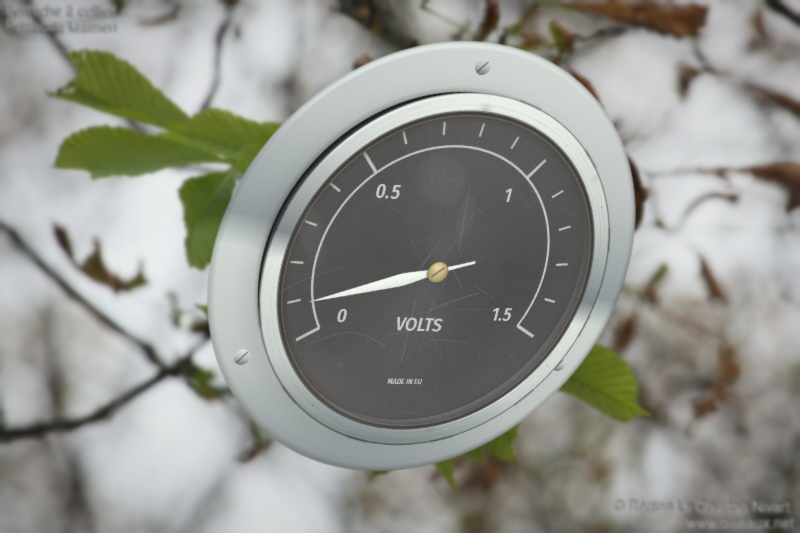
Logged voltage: 0.1,V
